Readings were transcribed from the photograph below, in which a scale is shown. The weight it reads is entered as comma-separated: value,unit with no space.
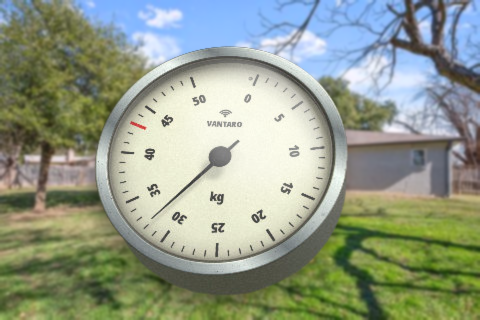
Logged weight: 32,kg
